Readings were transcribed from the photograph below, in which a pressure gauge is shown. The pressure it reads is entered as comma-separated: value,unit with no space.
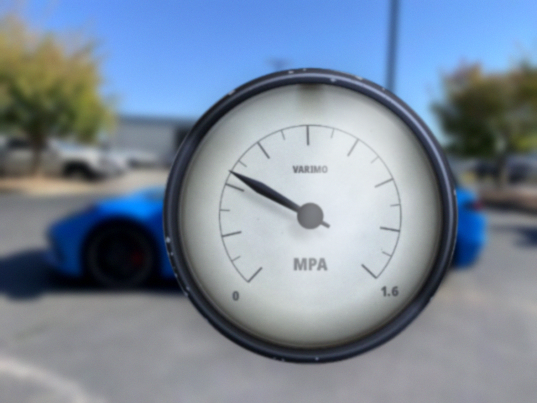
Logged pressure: 0.45,MPa
